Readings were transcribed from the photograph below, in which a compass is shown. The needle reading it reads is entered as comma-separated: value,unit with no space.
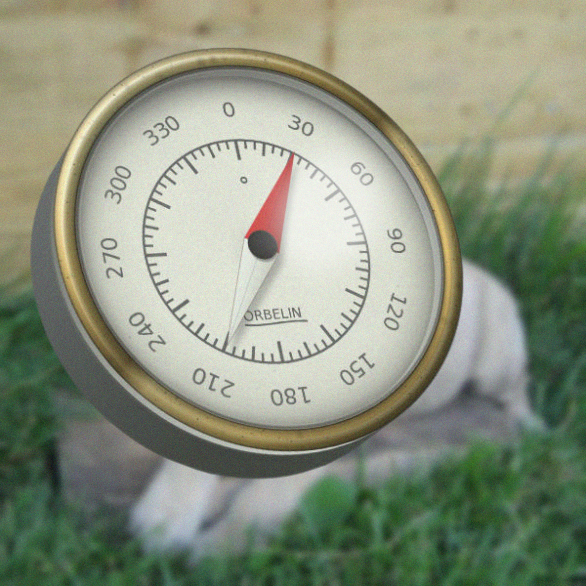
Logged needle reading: 30,°
